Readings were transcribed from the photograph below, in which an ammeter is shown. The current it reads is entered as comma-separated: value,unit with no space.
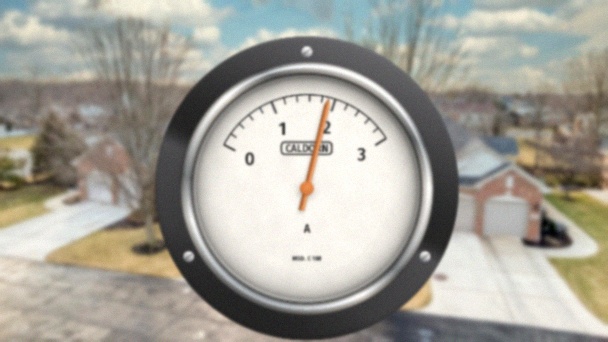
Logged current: 1.9,A
